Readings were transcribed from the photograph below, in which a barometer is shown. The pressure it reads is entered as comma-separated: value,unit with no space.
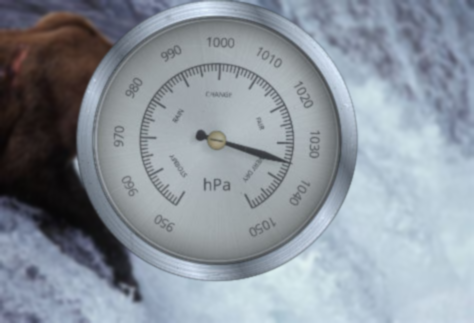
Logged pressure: 1035,hPa
